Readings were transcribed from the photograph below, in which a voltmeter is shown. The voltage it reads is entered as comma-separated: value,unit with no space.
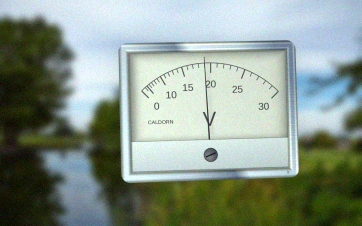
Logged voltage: 19,V
